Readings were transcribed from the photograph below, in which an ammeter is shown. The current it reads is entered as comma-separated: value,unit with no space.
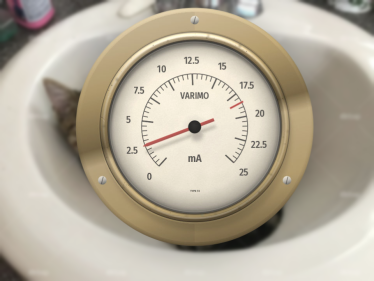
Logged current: 2.5,mA
